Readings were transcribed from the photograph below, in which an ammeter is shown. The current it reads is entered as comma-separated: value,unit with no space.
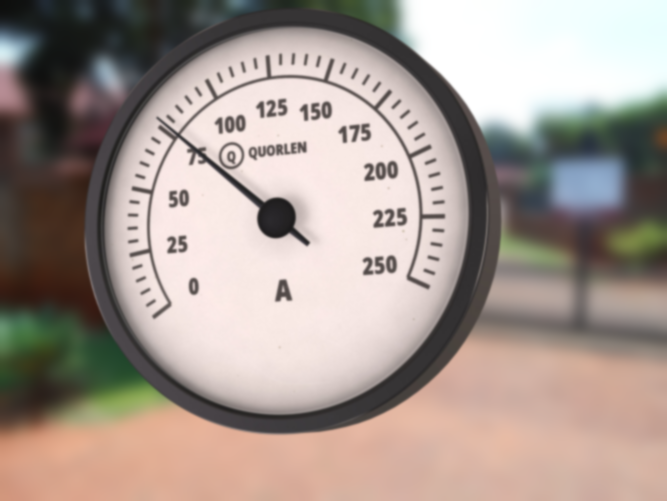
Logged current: 77.5,A
